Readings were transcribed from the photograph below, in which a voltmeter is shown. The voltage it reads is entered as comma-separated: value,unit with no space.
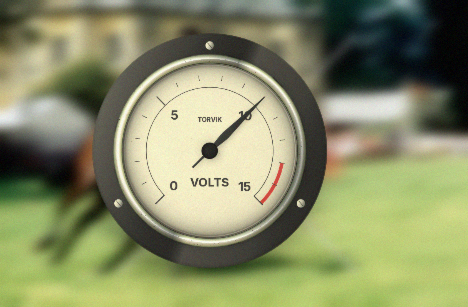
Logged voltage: 10,V
